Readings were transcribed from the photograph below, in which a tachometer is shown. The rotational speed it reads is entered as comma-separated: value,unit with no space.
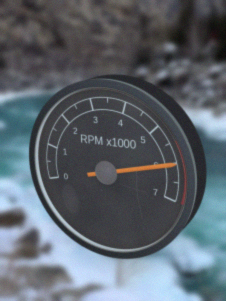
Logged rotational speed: 6000,rpm
